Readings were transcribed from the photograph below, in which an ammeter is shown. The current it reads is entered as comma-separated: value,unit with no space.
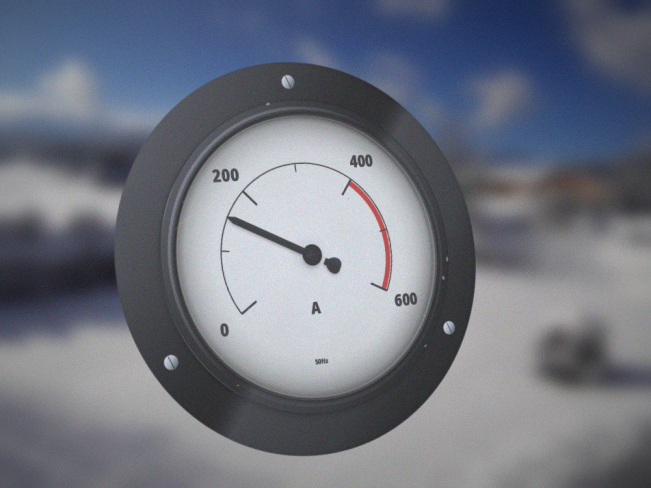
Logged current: 150,A
